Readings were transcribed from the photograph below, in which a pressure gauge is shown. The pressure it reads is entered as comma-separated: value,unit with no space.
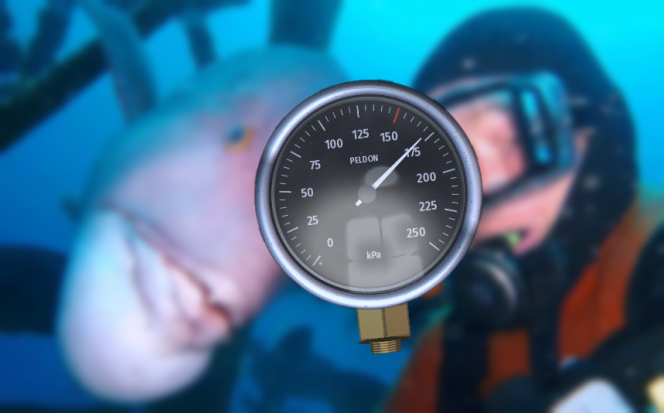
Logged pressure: 172.5,kPa
